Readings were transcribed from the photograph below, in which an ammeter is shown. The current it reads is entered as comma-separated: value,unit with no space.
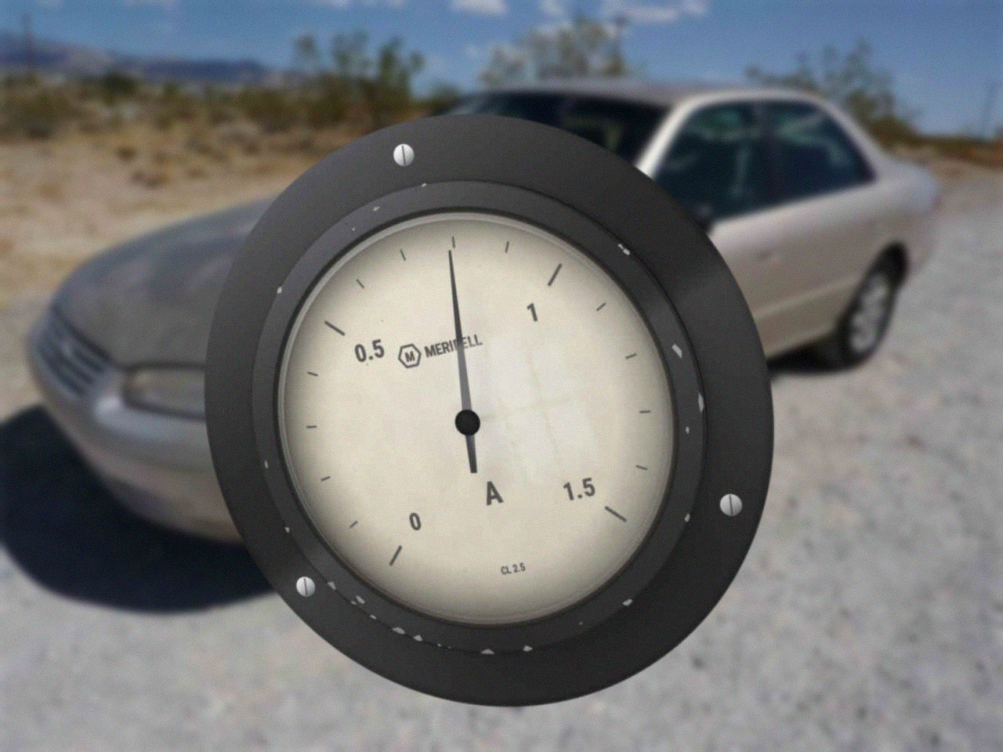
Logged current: 0.8,A
